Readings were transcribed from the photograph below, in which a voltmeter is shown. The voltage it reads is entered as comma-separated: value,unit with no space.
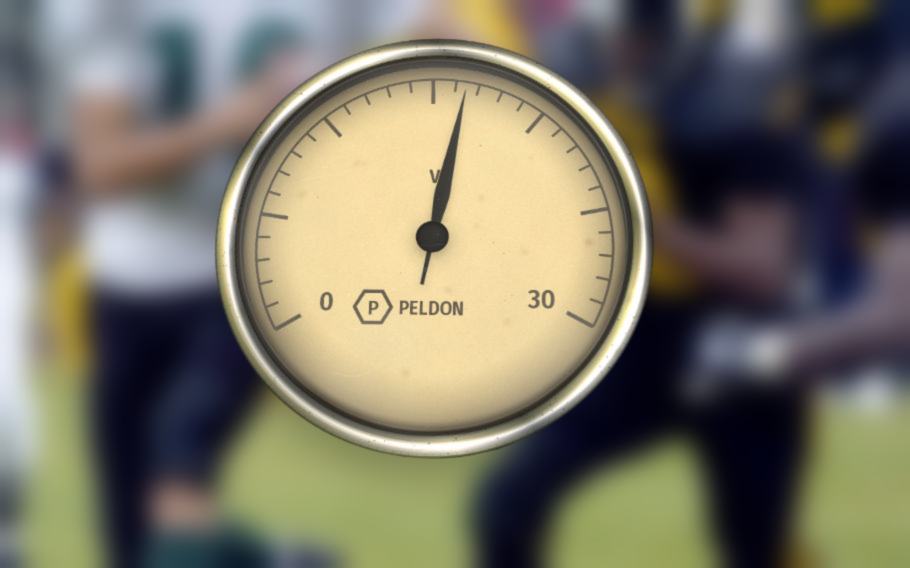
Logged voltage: 16.5,V
